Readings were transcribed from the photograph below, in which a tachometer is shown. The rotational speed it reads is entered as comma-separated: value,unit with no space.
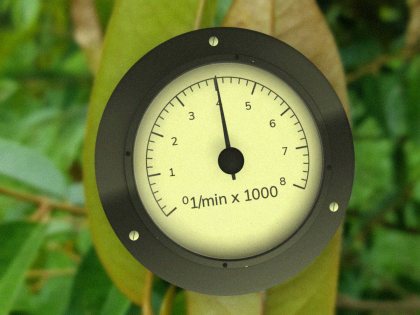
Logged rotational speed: 4000,rpm
